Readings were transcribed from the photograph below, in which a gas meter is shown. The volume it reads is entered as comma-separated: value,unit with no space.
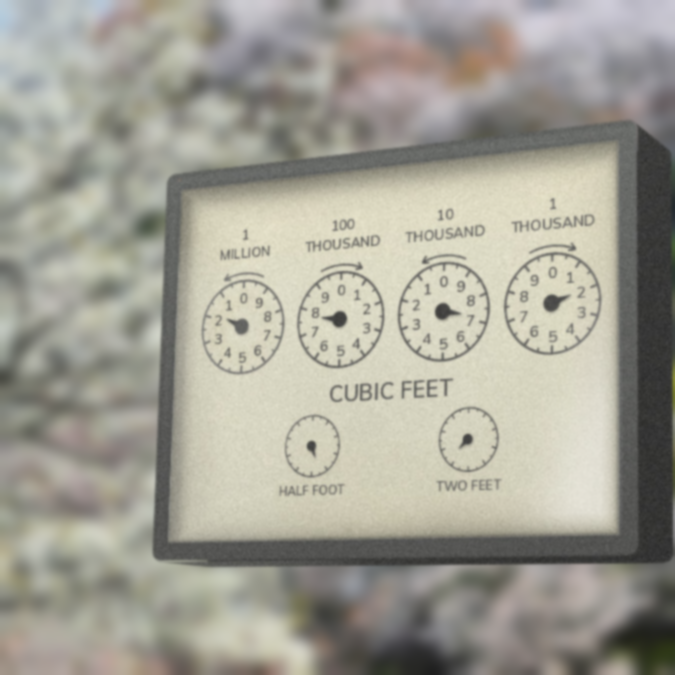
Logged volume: 177200,ft³
